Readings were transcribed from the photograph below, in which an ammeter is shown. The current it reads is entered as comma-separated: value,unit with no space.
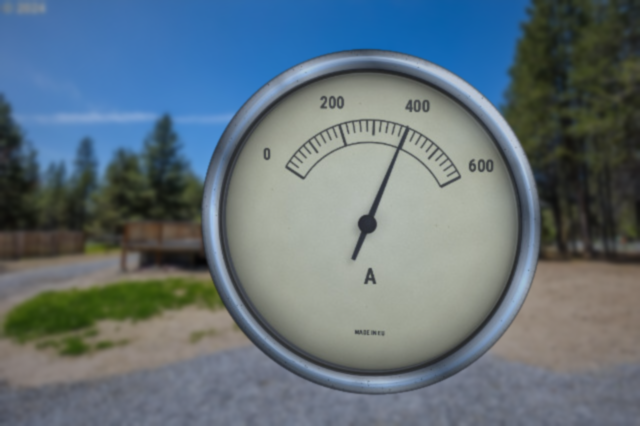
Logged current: 400,A
